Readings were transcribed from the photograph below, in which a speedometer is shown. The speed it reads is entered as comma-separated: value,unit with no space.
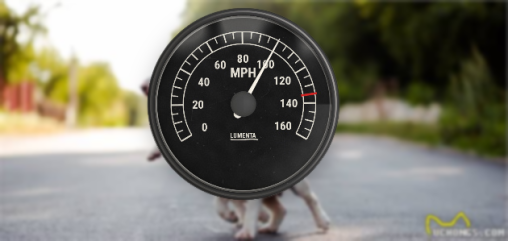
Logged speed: 100,mph
